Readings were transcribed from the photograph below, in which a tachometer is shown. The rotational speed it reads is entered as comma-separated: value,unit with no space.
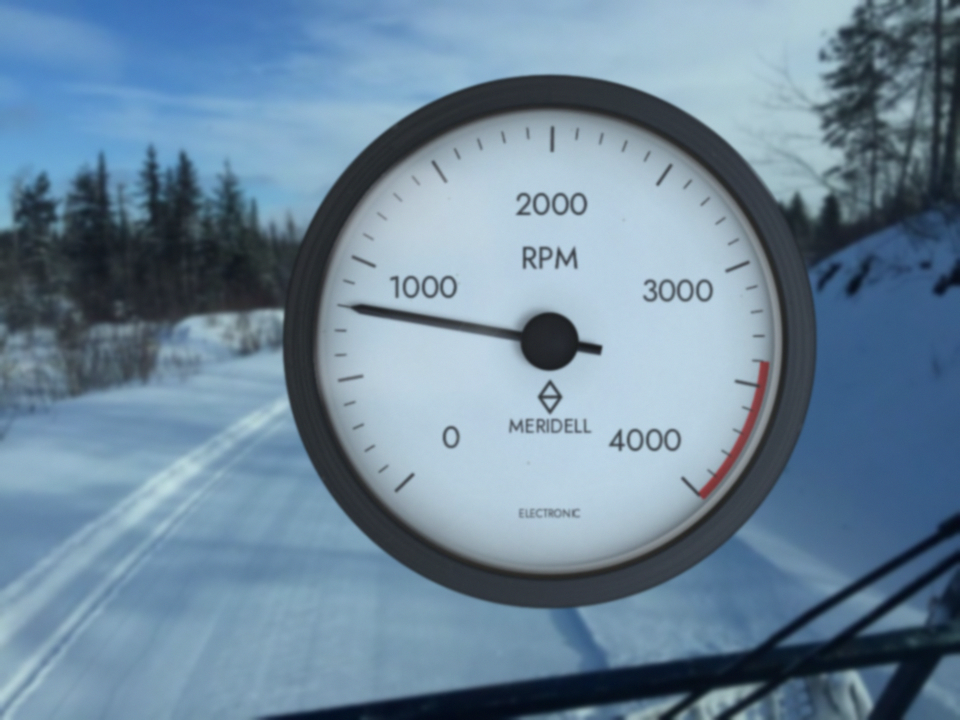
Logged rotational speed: 800,rpm
